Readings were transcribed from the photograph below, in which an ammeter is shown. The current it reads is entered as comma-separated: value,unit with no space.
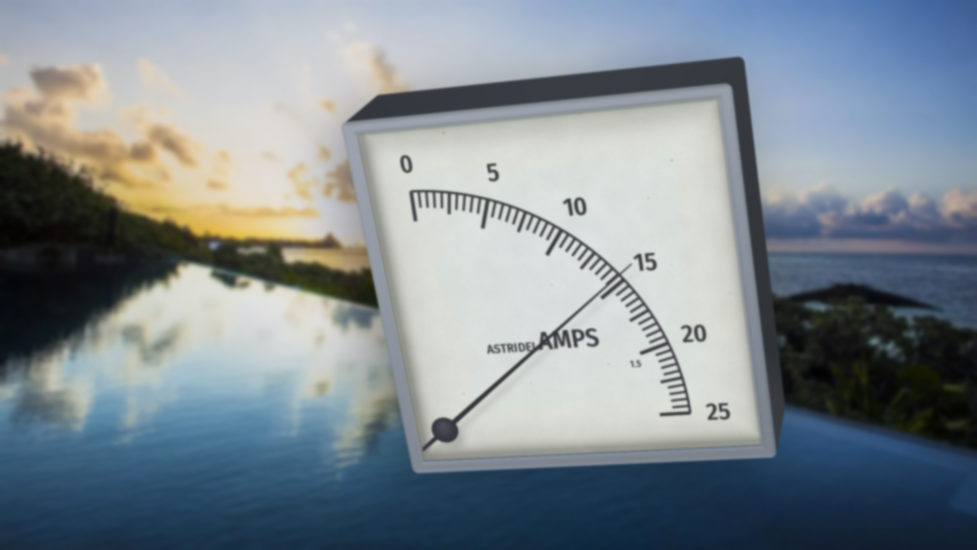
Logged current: 14.5,A
